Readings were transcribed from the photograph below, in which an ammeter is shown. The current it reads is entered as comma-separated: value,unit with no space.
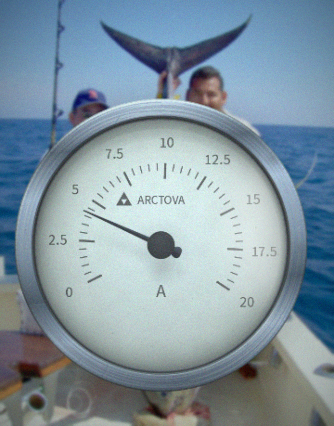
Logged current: 4.25,A
